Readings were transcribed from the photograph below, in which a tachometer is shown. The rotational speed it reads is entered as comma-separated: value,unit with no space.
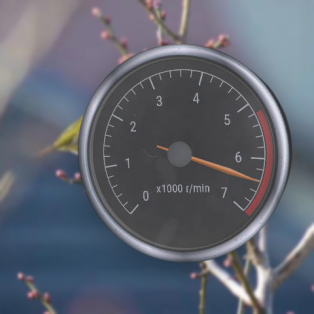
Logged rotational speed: 6400,rpm
